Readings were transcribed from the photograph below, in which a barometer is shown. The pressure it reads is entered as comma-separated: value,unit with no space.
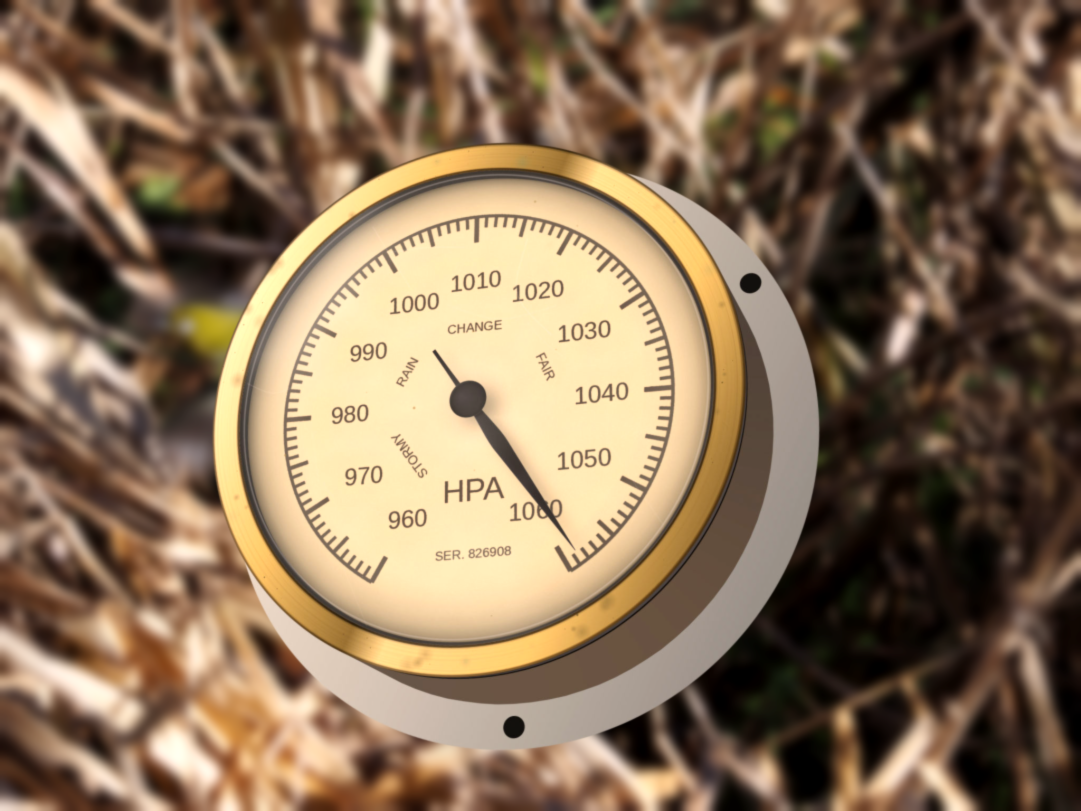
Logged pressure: 1058.5,hPa
